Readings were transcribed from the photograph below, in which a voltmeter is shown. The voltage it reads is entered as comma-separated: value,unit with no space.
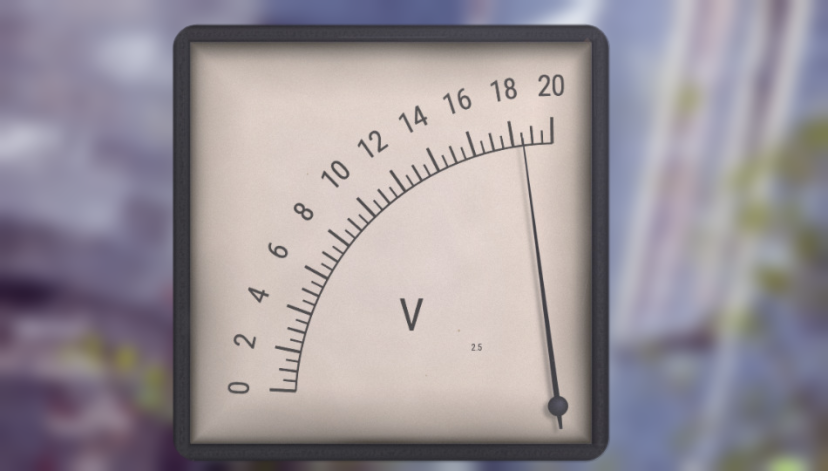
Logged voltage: 18.5,V
